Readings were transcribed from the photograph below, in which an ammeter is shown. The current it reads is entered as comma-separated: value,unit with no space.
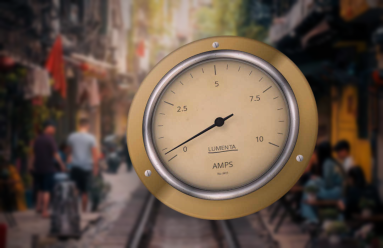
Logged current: 0.25,A
